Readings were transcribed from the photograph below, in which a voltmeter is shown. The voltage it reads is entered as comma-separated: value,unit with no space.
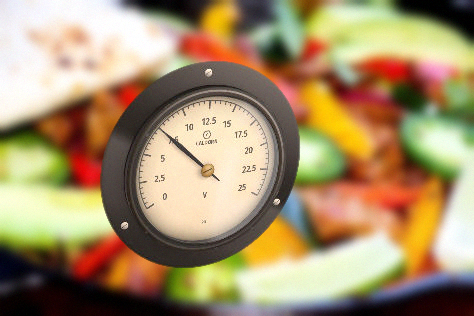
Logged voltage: 7.5,V
